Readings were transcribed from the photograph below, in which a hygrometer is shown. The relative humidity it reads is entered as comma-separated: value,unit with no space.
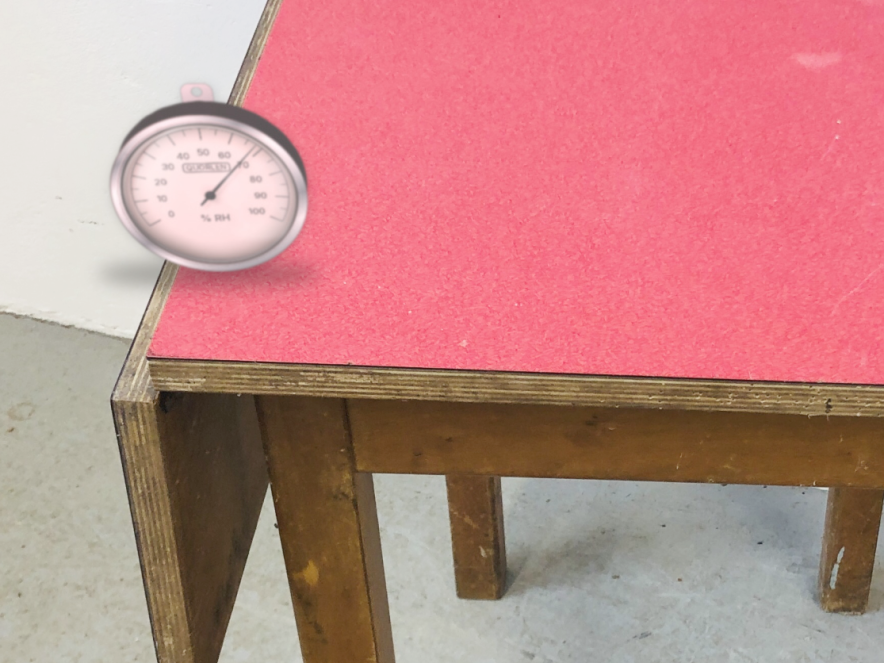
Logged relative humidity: 67.5,%
